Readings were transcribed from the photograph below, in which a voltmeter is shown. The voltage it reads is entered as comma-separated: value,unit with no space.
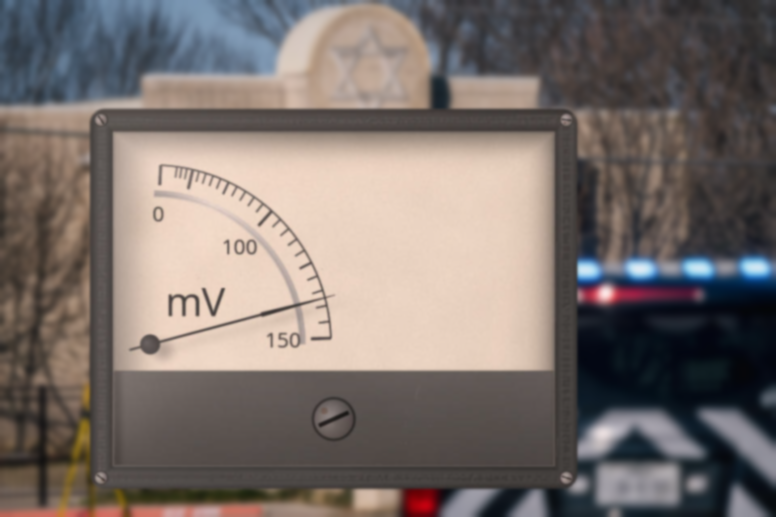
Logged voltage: 137.5,mV
